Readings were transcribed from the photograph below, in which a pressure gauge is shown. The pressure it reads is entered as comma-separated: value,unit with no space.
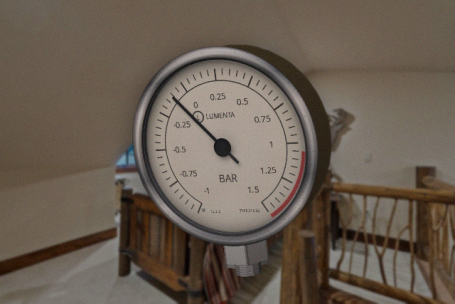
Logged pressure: -0.1,bar
